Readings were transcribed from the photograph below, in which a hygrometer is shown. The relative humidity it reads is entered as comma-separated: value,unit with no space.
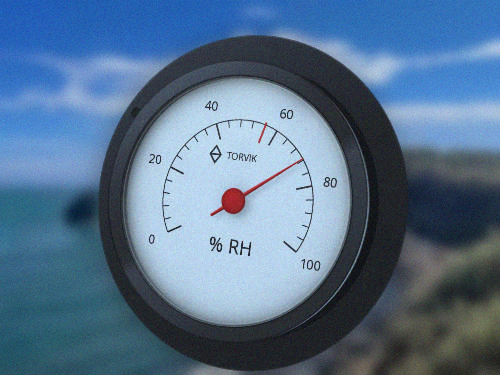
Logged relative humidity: 72,%
